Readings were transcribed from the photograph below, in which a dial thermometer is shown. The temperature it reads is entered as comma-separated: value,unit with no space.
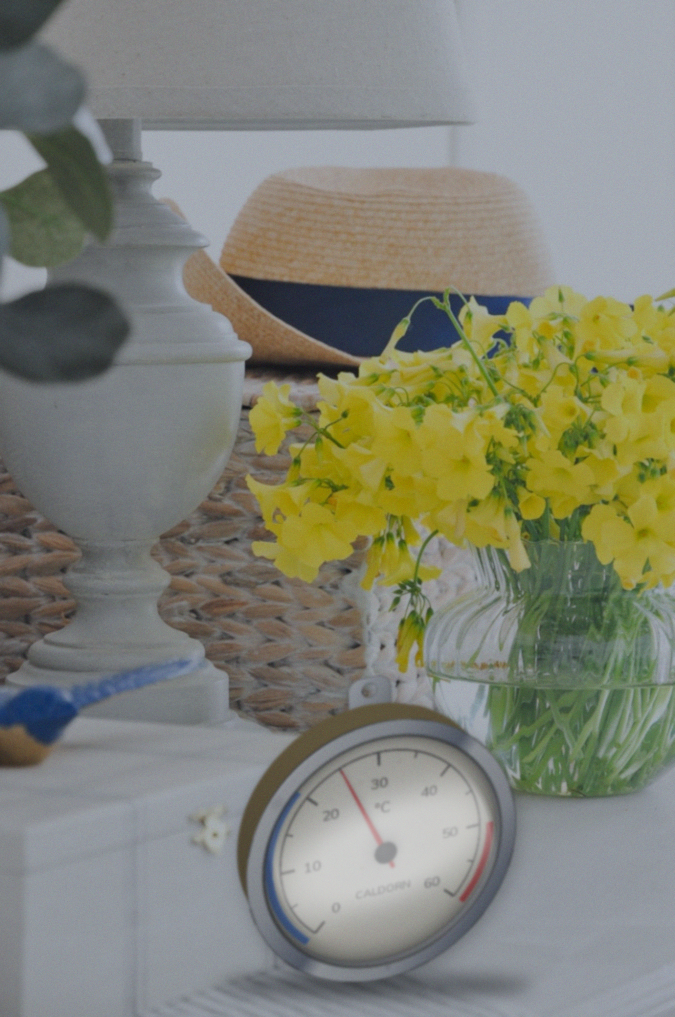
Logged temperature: 25,°C
